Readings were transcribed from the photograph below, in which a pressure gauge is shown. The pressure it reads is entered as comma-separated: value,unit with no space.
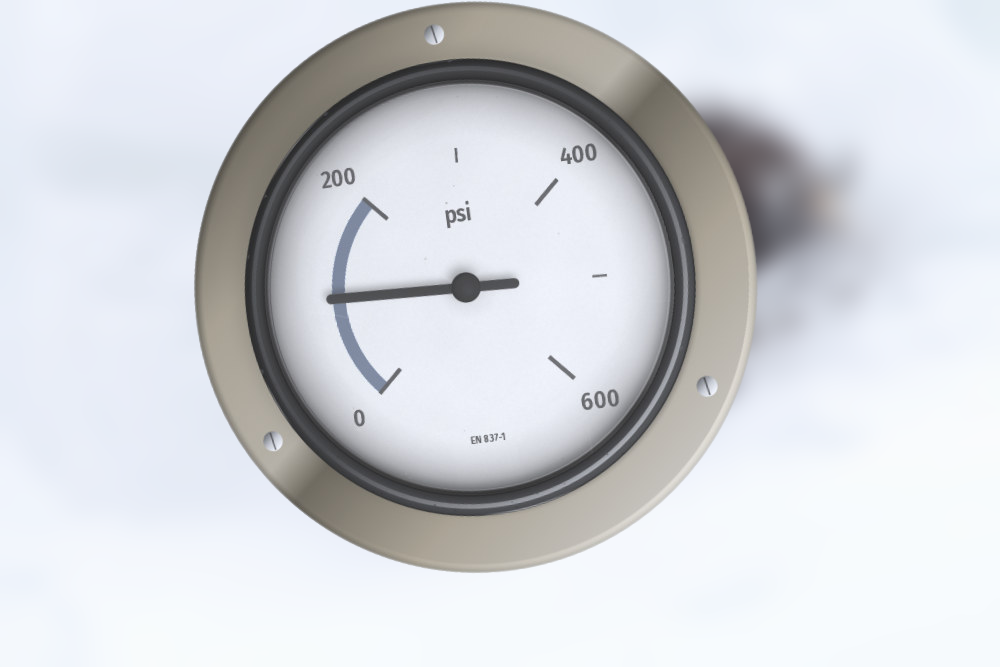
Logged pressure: 100,psi
